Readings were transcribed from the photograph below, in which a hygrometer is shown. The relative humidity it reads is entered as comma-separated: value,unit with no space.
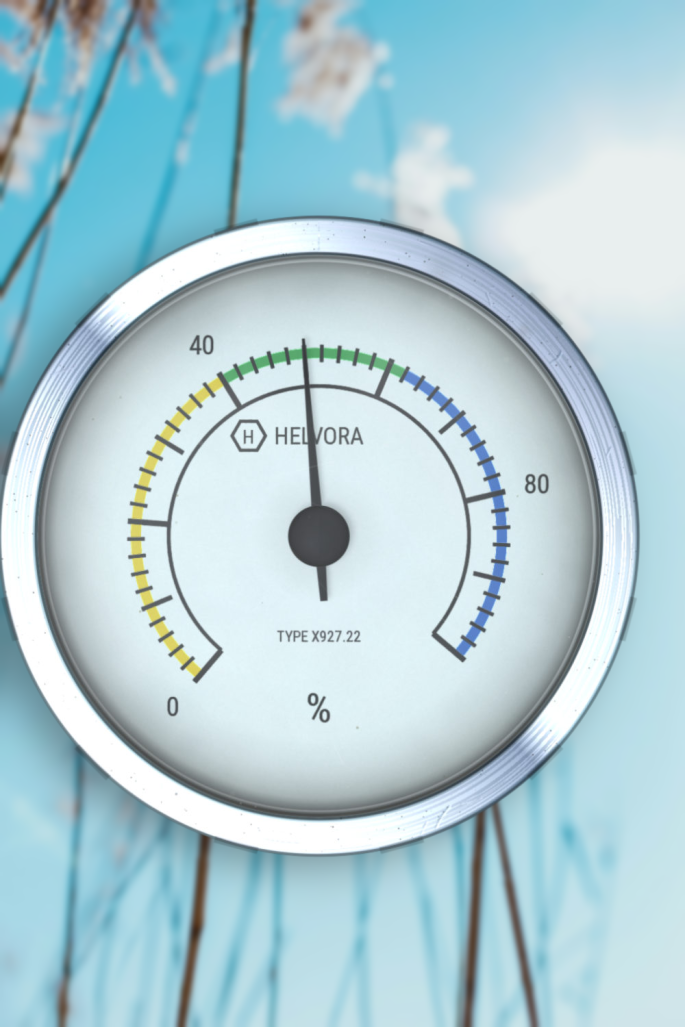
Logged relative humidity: 50,%
